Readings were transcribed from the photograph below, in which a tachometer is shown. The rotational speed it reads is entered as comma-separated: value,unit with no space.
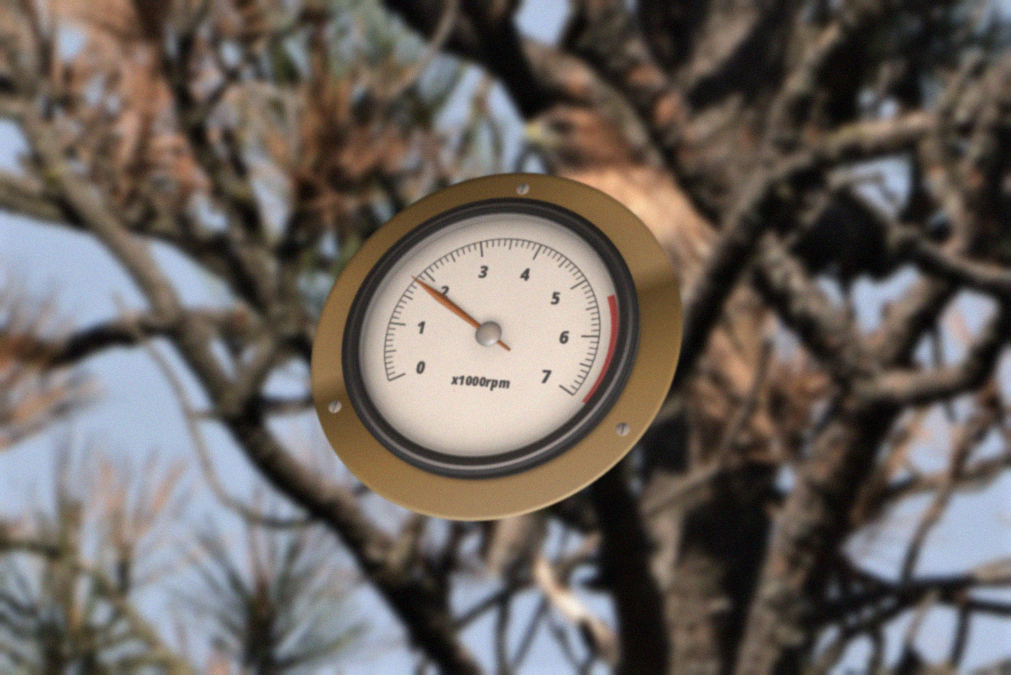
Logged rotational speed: 1800,rpm
